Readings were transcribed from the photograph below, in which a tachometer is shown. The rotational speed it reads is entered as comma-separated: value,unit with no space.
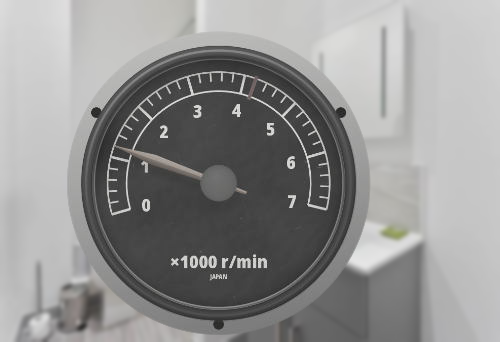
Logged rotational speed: 1200,rpm
